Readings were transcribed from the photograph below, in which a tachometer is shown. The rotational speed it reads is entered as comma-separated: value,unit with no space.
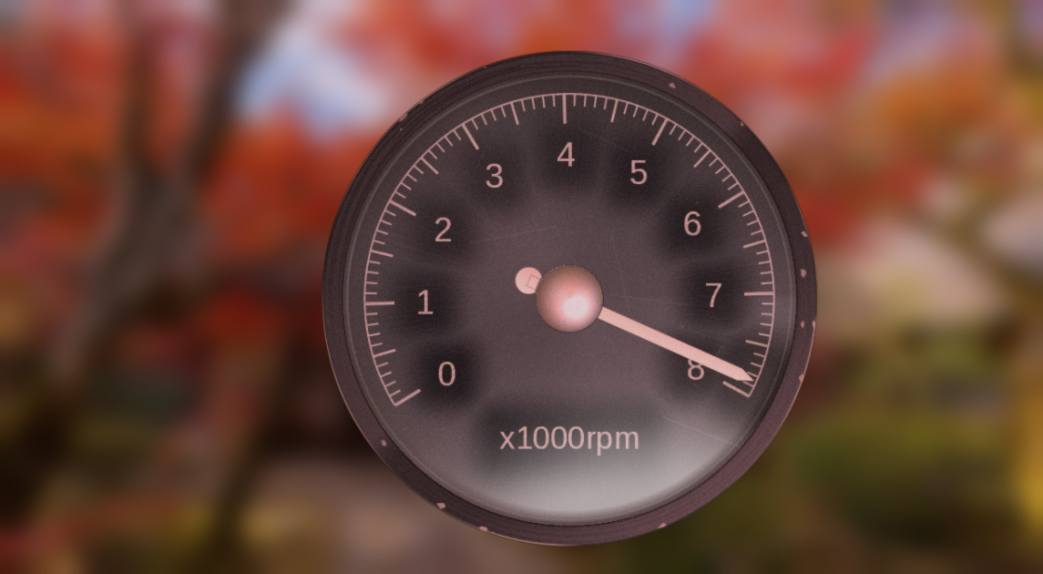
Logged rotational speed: 7850,rpm
